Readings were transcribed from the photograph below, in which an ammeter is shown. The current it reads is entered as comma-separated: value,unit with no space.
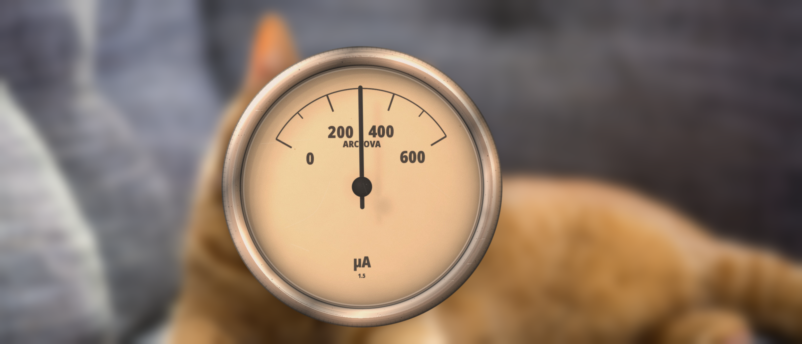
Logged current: 300,µA
